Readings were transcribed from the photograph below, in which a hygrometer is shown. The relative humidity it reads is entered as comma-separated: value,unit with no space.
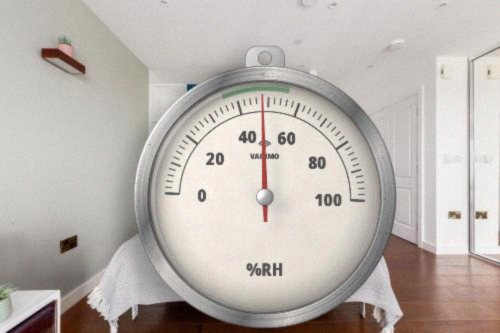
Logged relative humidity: 48,%
